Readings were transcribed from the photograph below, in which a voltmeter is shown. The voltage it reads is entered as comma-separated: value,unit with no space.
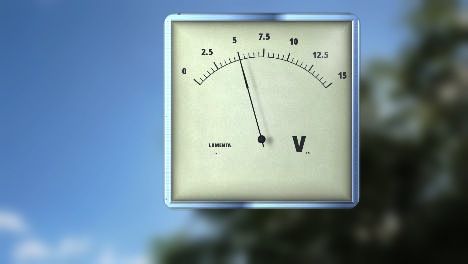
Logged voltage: 5,V
